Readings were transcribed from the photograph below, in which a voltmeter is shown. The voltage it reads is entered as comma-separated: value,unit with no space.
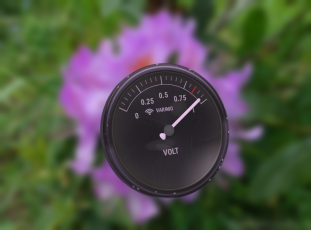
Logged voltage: 0.95,V
